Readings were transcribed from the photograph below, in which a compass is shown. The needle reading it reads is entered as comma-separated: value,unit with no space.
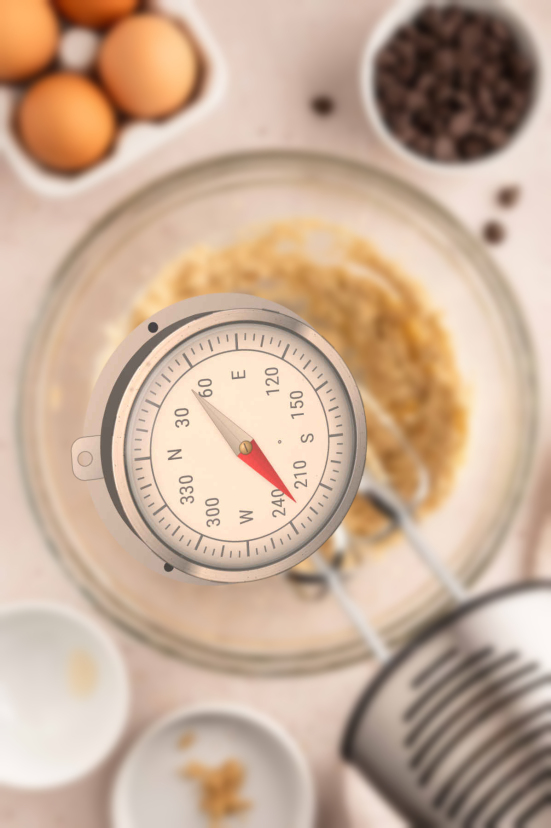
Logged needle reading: 230,°
